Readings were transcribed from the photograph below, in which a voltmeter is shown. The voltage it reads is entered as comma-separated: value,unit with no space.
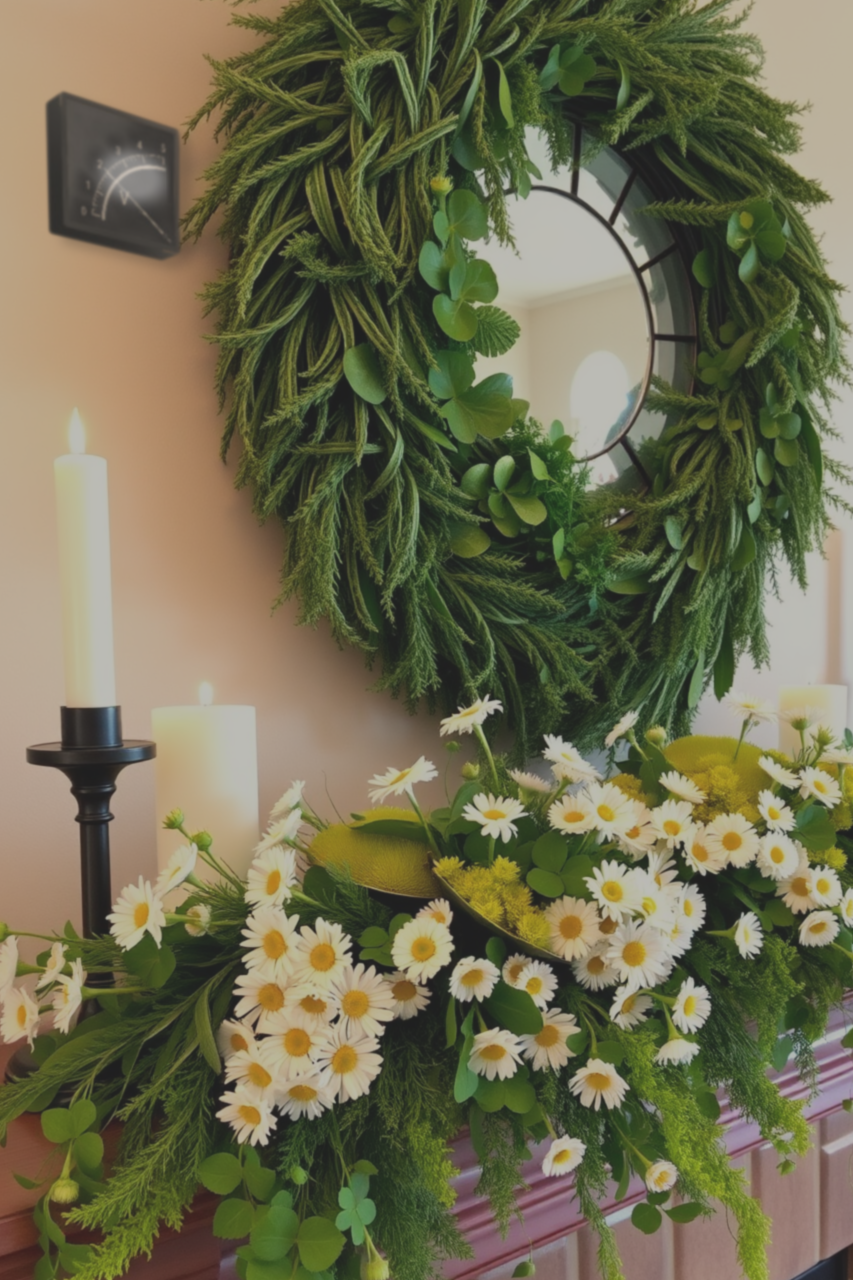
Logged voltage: 2,V
